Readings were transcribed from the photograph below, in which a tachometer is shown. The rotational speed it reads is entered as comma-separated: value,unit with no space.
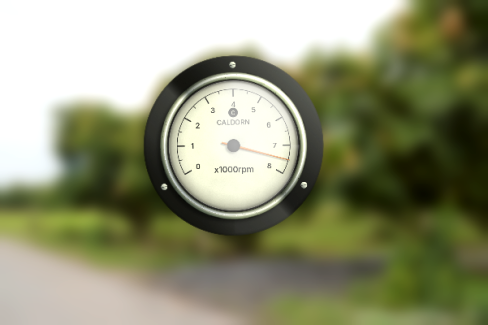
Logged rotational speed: 7500,rpm
